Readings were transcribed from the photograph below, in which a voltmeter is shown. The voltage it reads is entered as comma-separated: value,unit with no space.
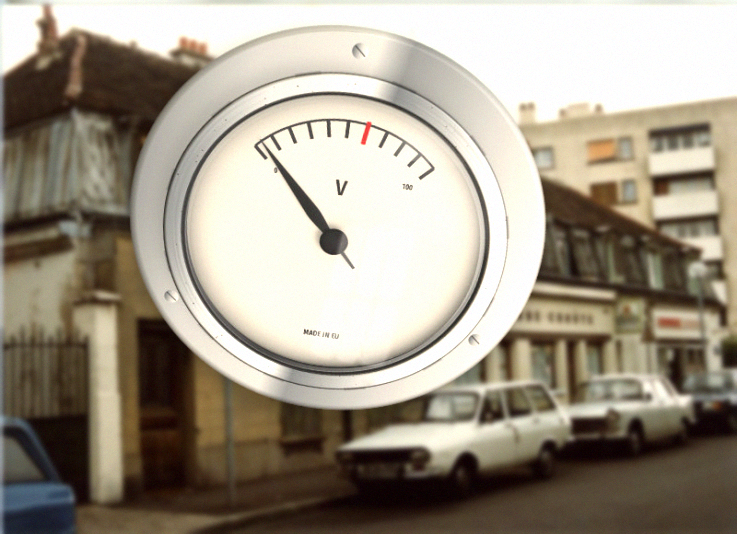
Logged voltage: 5,V
